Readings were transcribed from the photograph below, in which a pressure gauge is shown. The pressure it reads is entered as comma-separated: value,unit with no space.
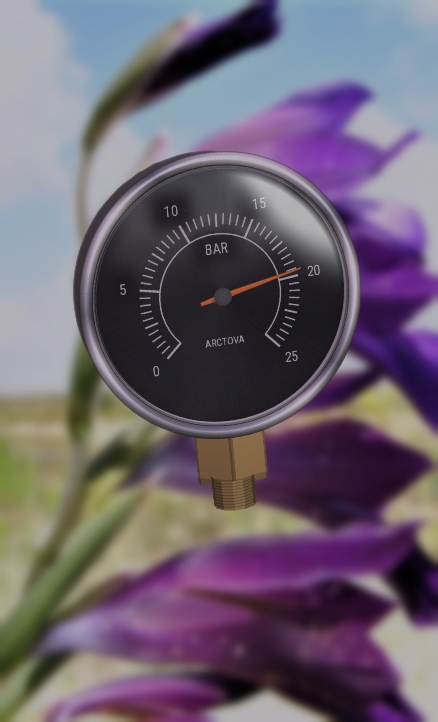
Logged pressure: 19.5,bar
